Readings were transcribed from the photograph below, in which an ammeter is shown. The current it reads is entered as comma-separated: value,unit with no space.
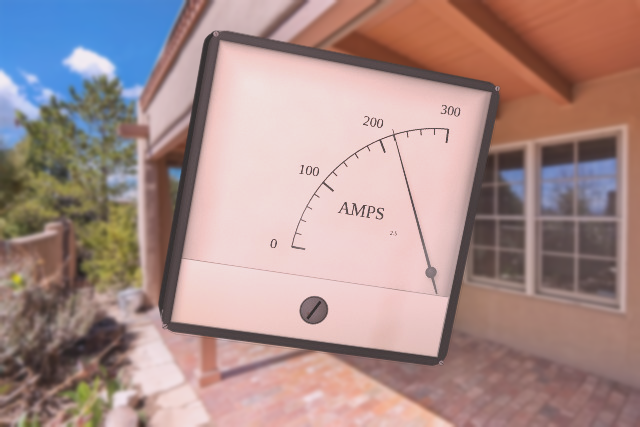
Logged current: 220,A
